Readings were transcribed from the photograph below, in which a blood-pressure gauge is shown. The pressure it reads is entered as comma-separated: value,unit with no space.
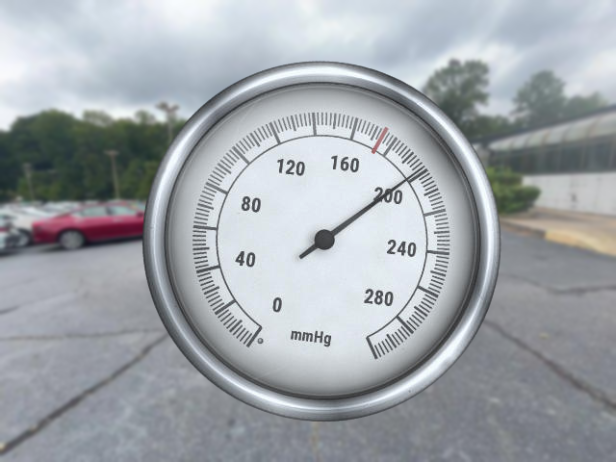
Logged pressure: 198,mmHg
